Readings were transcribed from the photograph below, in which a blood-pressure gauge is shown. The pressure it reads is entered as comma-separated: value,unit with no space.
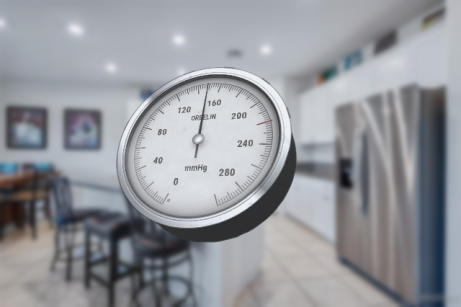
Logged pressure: 150,mmHg
